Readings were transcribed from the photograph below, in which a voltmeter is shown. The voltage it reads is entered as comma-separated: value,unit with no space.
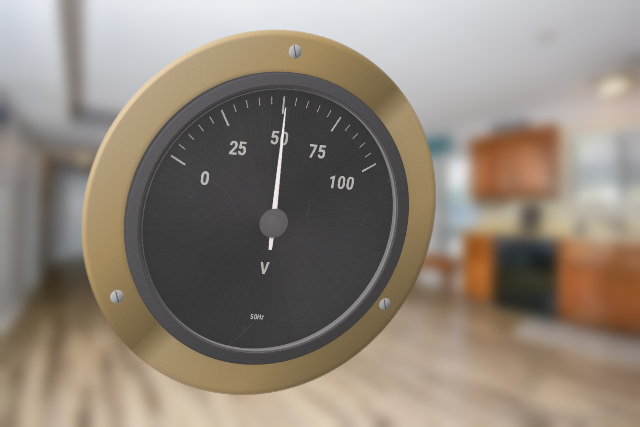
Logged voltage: 50,V
